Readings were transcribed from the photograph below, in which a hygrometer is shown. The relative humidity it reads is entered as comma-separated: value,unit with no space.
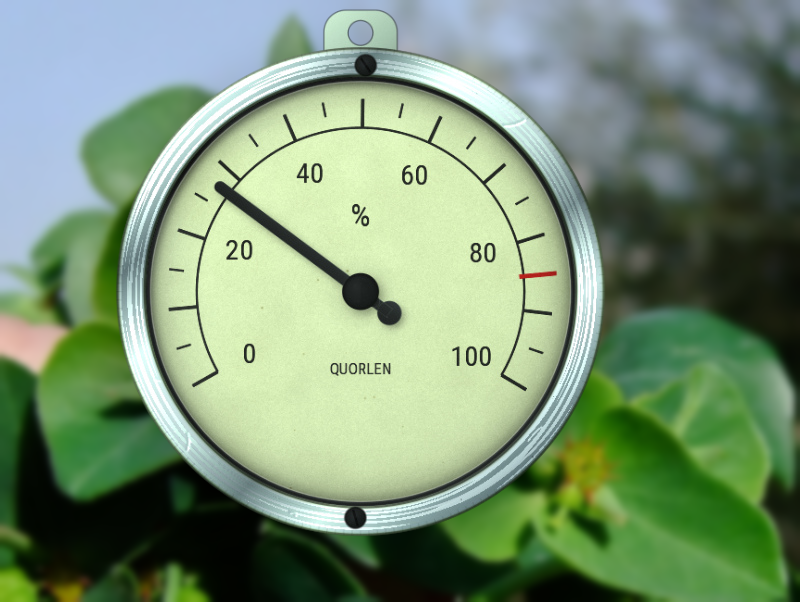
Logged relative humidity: 27.5,%
